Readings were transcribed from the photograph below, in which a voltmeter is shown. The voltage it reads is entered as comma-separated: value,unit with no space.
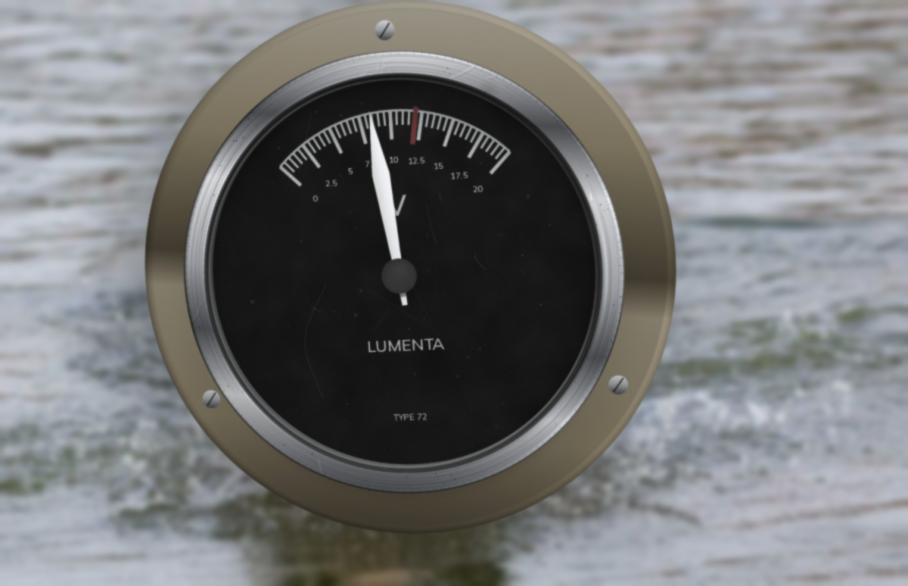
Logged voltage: 8.5,V
